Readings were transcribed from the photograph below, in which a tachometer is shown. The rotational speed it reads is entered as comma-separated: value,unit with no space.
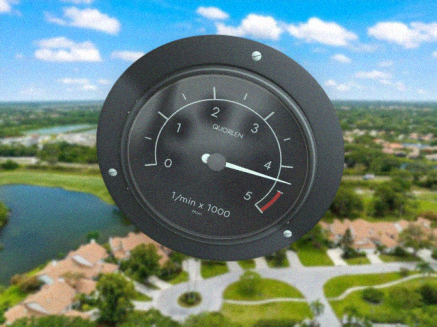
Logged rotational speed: 4250,rpm
